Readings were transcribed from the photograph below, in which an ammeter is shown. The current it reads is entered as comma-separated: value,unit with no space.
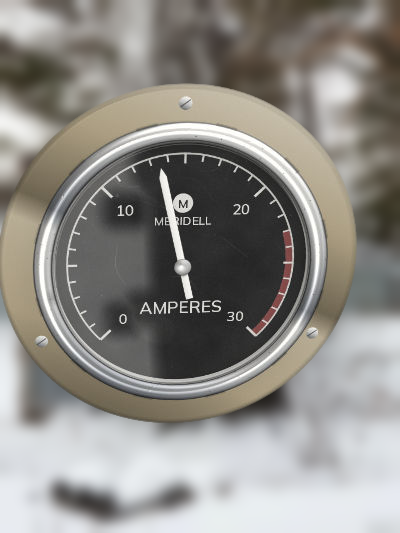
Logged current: 13.5,A
